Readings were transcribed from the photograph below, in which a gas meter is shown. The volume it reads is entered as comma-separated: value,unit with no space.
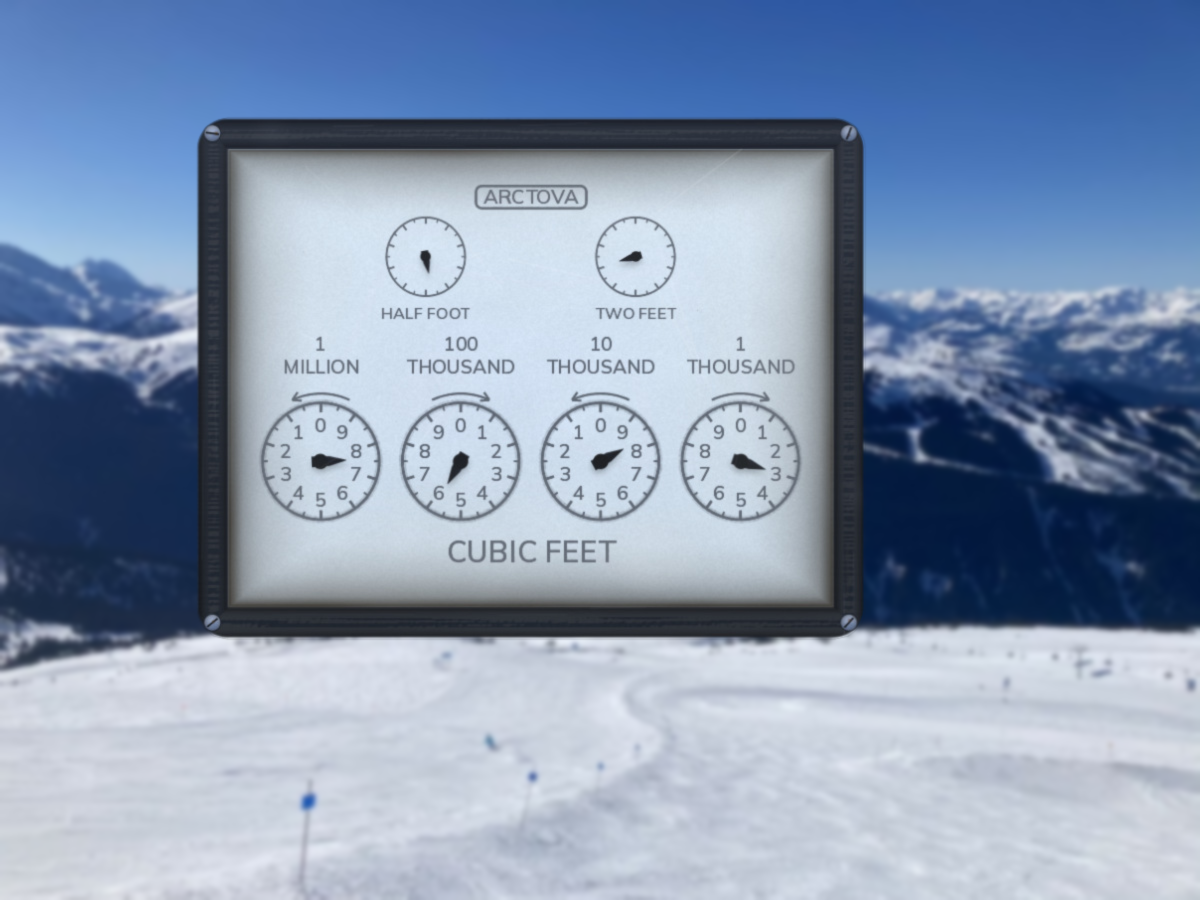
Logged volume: 758300,ft³
